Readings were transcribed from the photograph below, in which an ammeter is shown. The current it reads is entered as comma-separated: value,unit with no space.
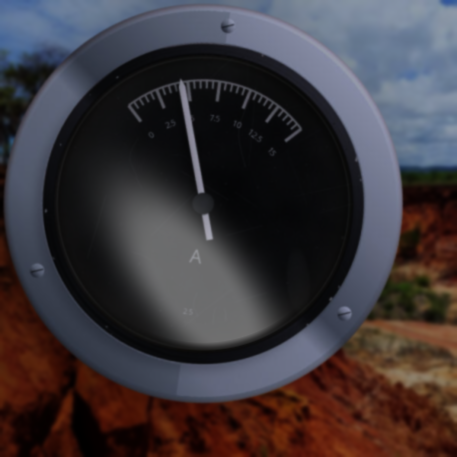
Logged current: 4.5,A
